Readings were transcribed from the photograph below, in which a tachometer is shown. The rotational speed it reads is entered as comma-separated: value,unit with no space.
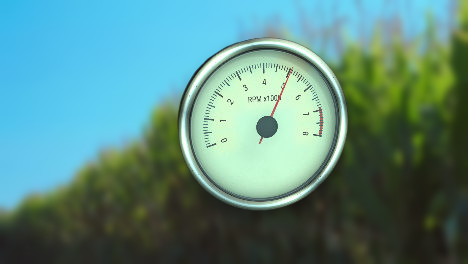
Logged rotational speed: 5000,rpm
